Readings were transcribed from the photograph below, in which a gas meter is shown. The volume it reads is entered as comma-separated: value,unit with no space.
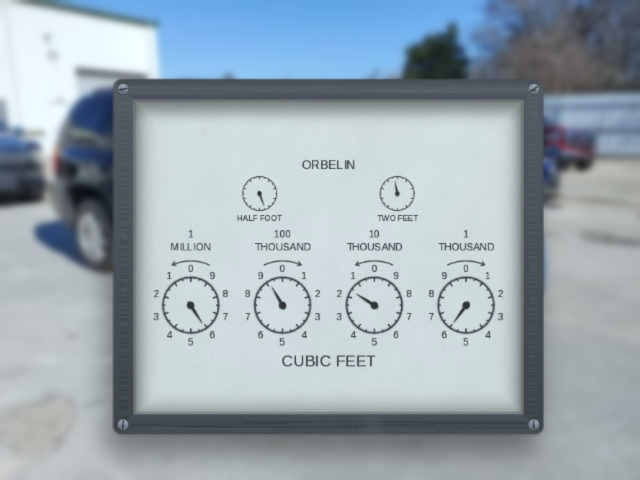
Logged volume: 591600,ft³
